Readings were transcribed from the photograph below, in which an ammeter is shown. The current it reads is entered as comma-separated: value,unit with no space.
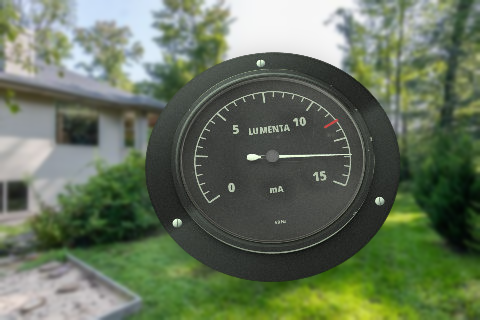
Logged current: 13.5,mA
